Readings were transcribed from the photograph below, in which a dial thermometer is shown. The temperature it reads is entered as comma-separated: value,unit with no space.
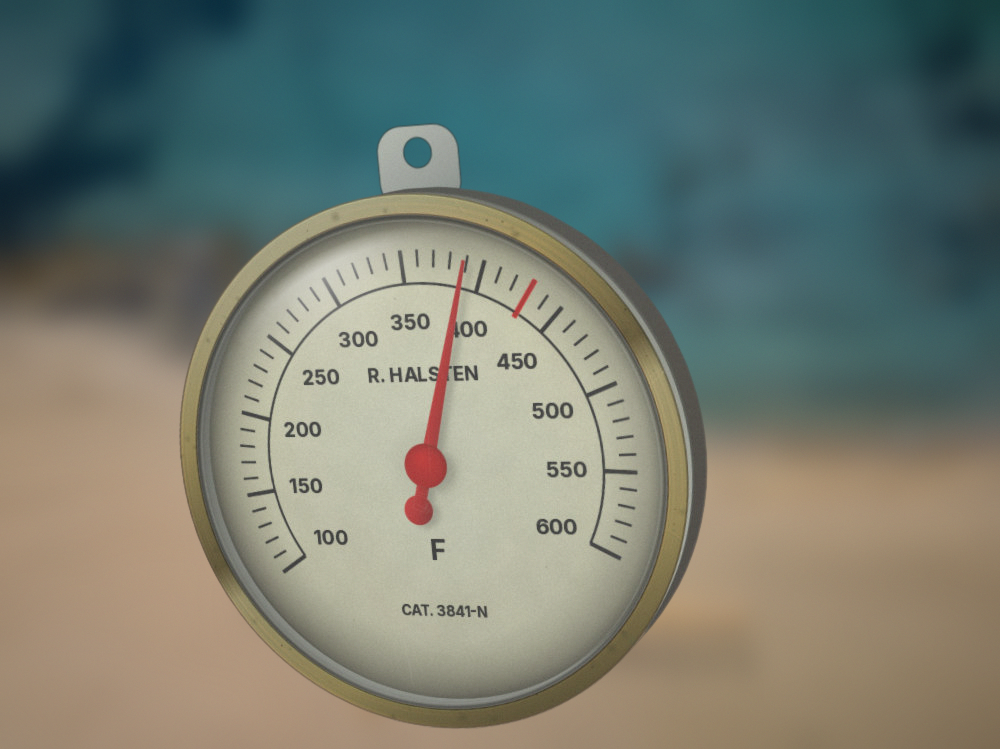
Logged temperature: 390,°F
